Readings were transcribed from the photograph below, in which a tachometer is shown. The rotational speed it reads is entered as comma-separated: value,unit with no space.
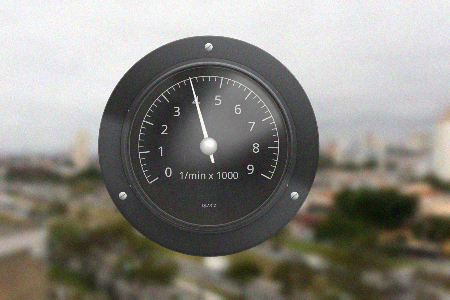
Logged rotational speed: 4000,rpm
